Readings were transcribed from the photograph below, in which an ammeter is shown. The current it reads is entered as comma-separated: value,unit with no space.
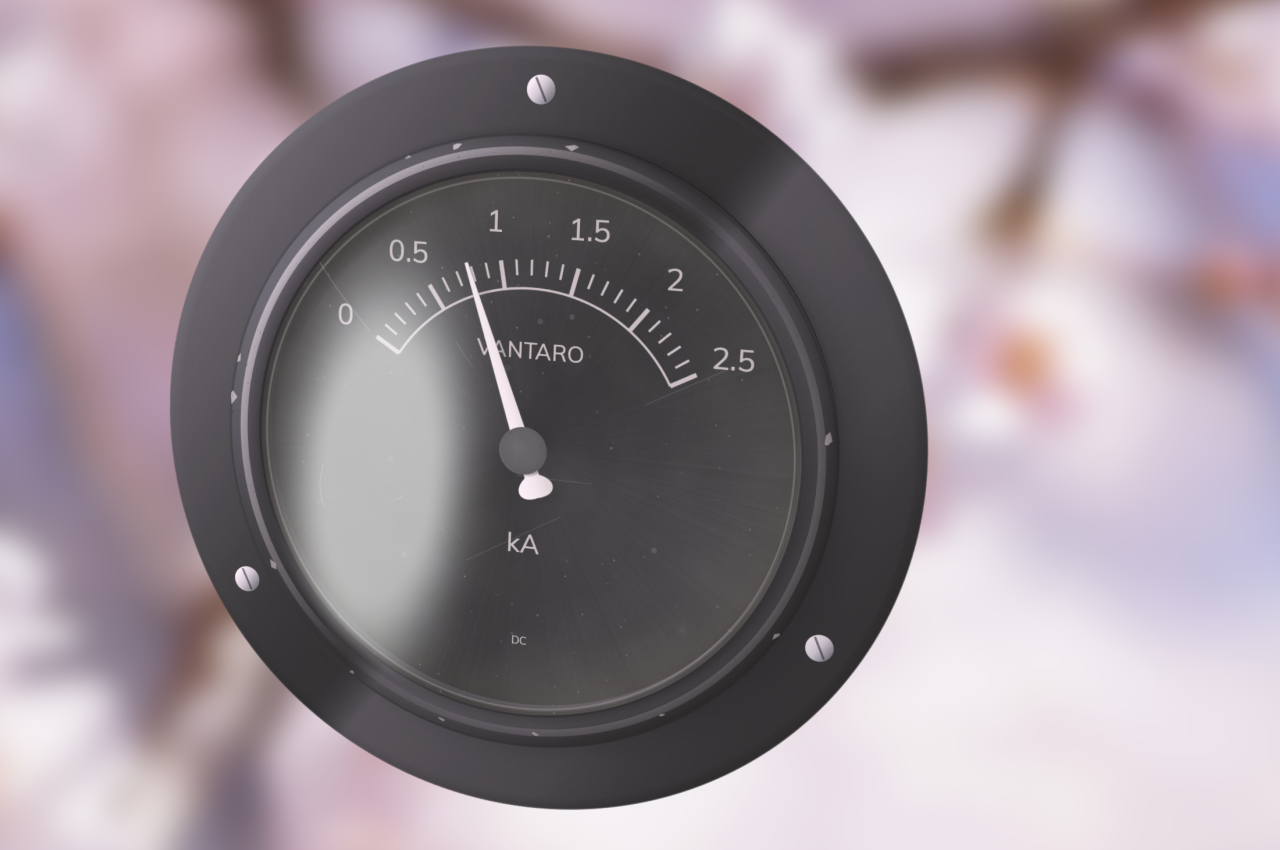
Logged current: 0.8,kA
